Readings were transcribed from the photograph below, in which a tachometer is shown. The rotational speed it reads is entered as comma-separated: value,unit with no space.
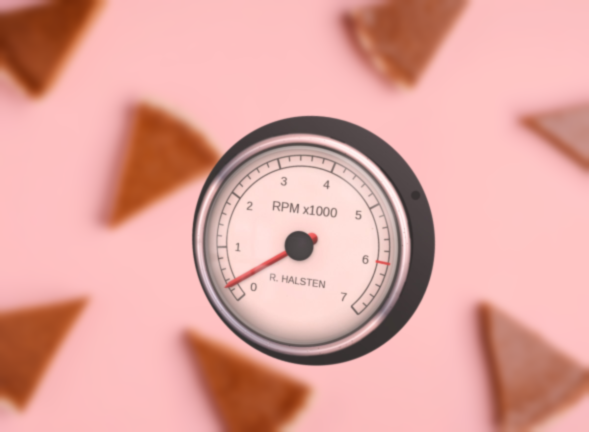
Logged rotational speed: 300,rpm
